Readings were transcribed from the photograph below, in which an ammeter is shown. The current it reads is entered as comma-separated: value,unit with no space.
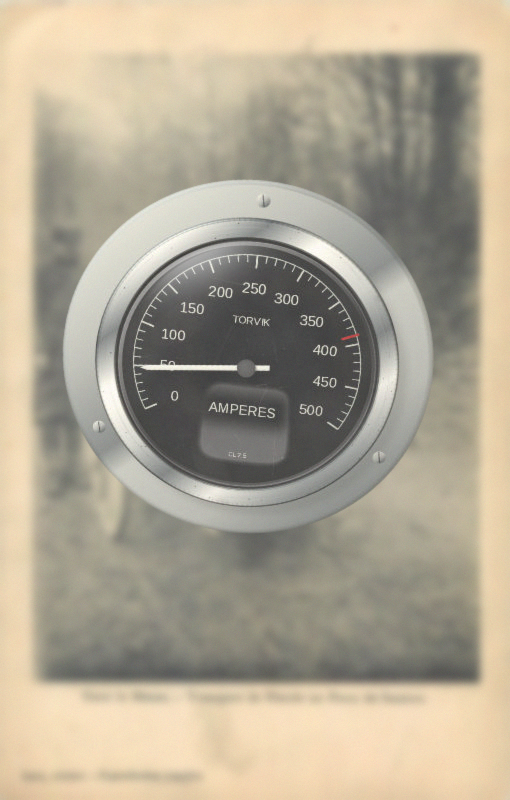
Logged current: 50,A
